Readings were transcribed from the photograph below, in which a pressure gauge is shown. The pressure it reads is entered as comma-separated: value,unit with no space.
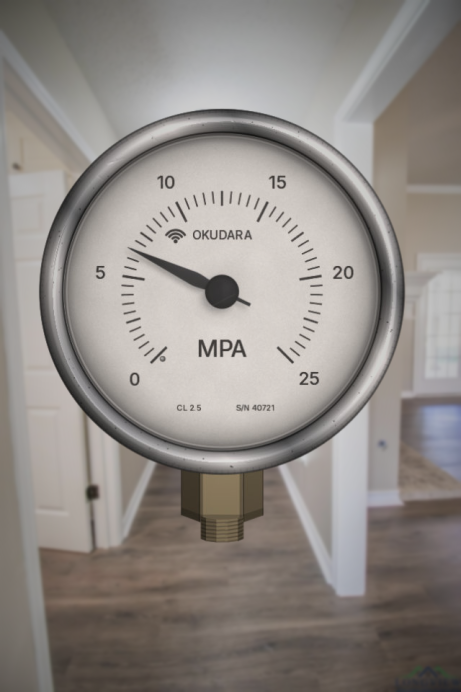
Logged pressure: 6.5,MPa
